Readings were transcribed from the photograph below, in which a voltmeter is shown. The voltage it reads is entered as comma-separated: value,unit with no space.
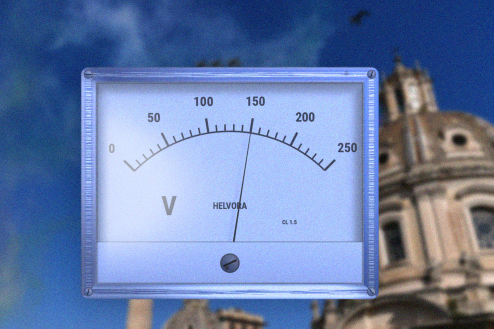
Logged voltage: 150,V
